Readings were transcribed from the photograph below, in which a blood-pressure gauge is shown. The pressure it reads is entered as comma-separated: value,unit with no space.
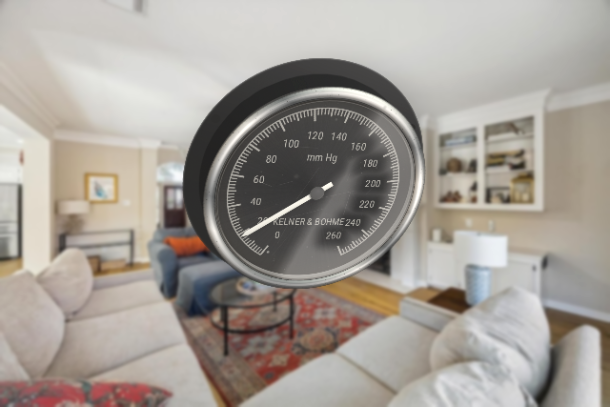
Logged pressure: 20,mmHg
